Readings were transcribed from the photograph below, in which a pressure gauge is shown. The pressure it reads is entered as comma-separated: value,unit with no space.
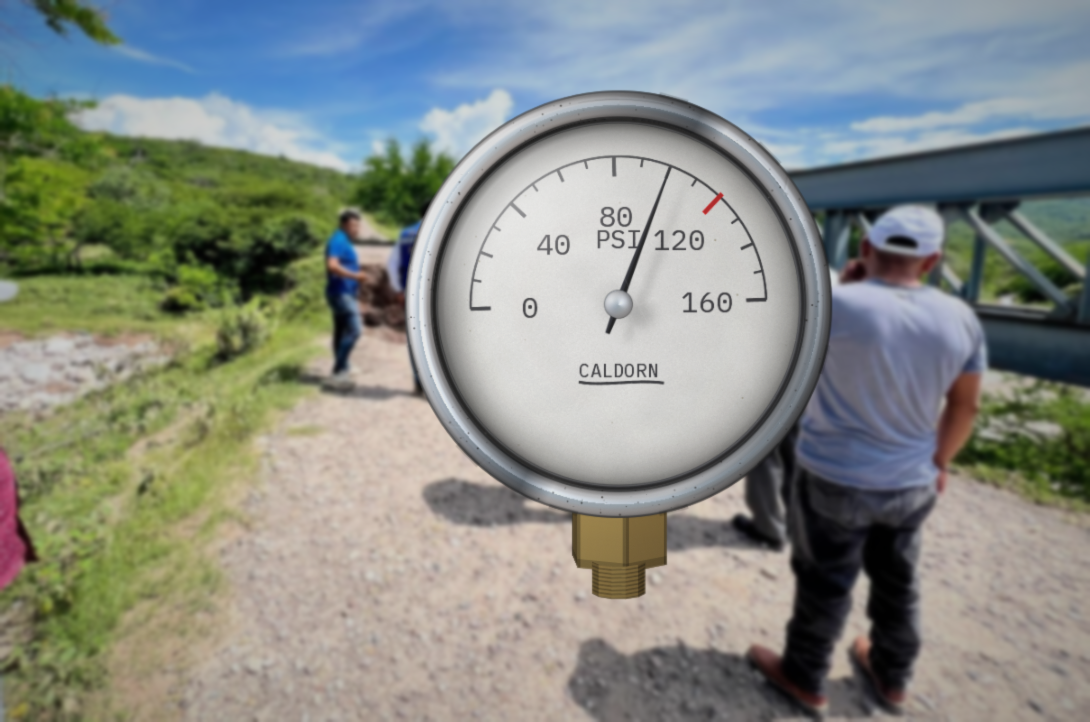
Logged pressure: 100,psi
